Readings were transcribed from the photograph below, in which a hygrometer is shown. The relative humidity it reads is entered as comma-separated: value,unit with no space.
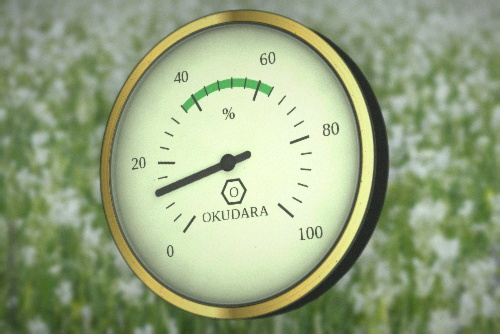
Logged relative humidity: 12,%
